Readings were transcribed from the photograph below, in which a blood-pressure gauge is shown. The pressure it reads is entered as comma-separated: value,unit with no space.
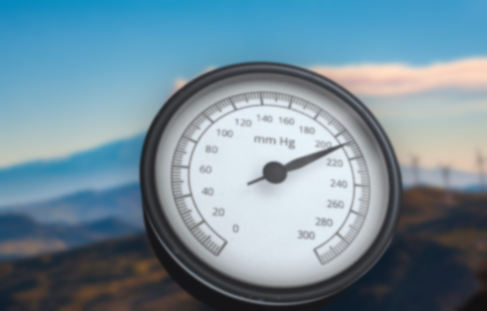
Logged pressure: 210,mmHg
